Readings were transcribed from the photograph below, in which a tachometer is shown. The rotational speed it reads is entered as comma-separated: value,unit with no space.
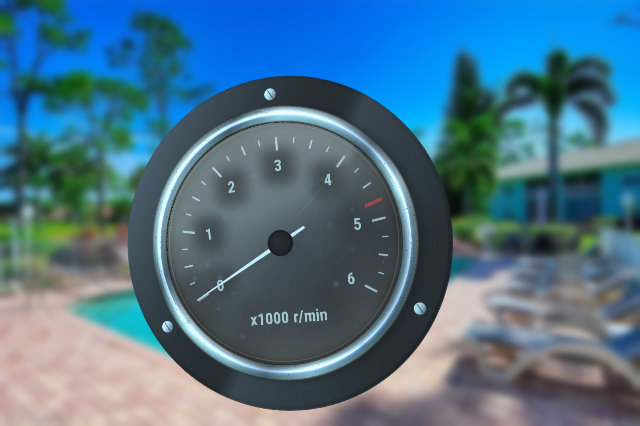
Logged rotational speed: 0,rpm
